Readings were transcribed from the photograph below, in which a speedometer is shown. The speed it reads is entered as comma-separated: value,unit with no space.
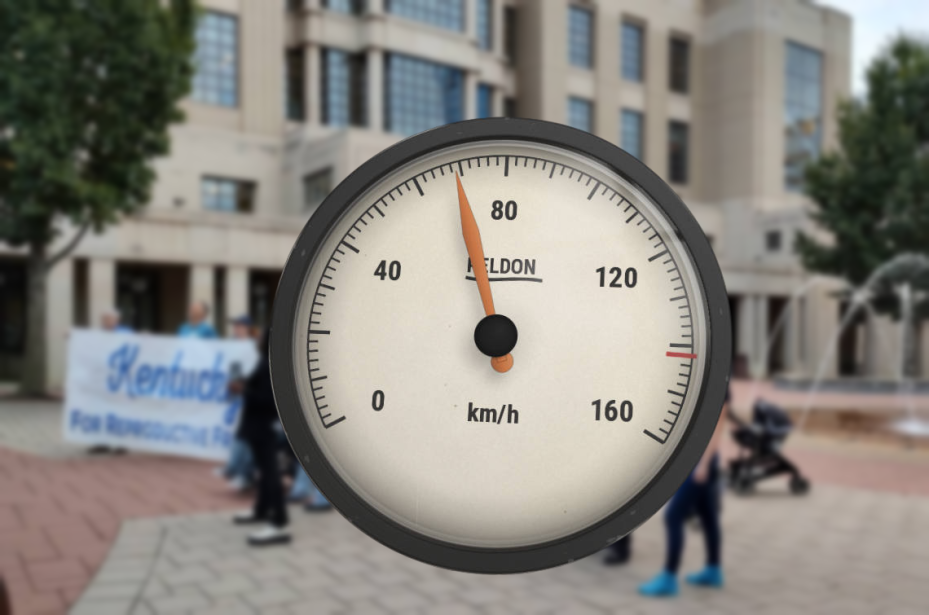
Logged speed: 69,km/h
